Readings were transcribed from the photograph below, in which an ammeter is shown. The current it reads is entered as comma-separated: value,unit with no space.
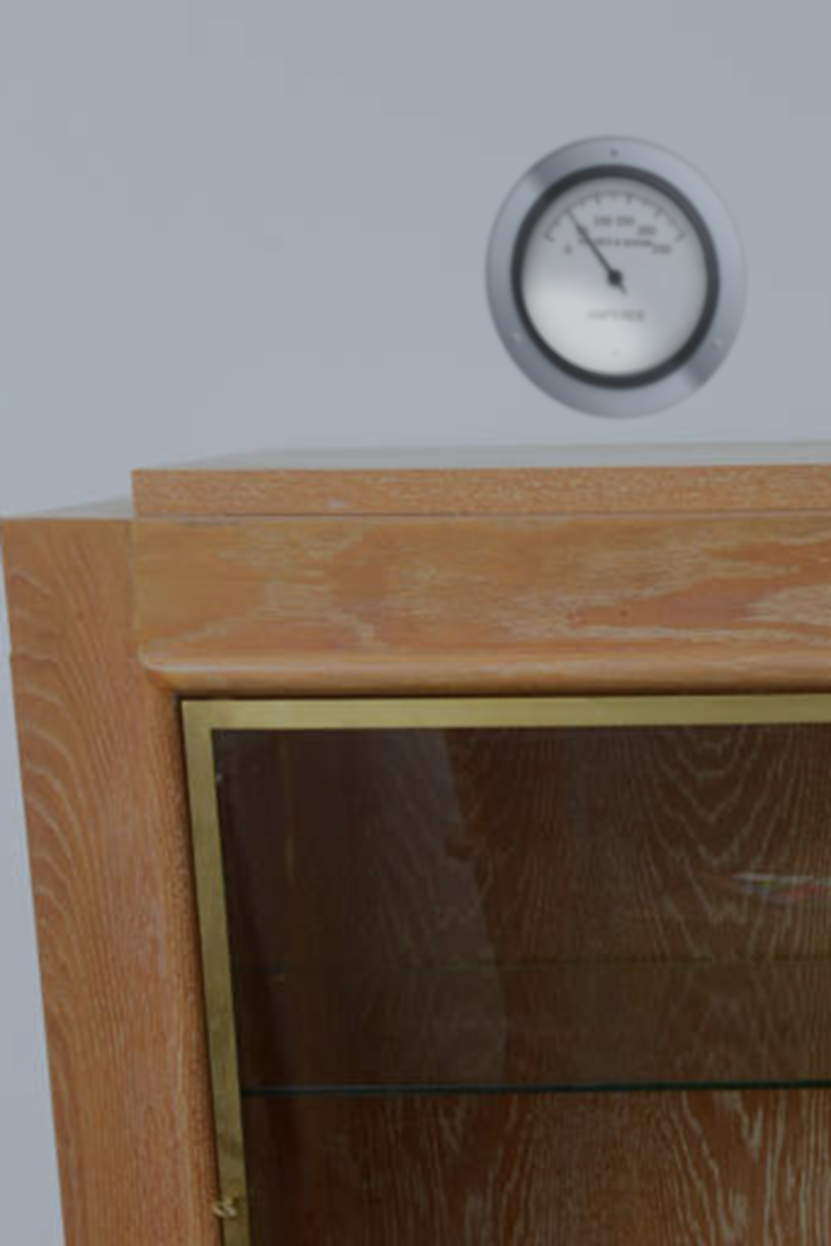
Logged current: 50,A
